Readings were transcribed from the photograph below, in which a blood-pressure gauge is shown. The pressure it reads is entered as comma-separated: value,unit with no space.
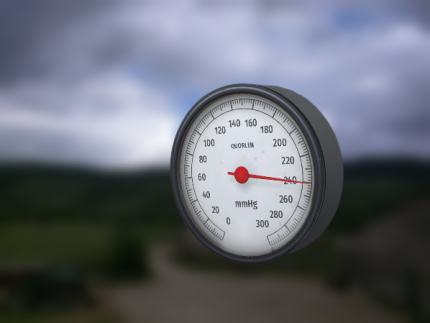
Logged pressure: 240,mmHg
